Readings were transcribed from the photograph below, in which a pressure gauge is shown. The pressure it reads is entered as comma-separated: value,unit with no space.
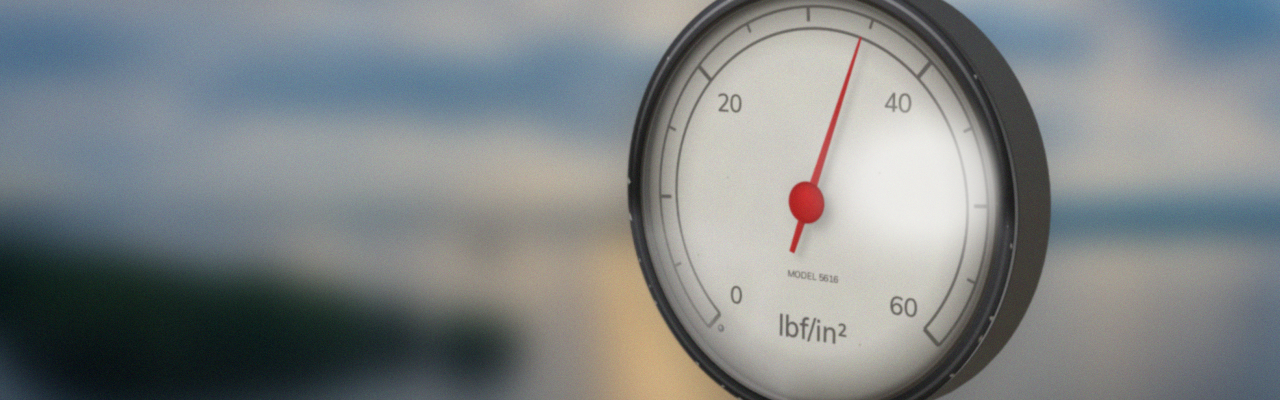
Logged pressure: 35,psi
